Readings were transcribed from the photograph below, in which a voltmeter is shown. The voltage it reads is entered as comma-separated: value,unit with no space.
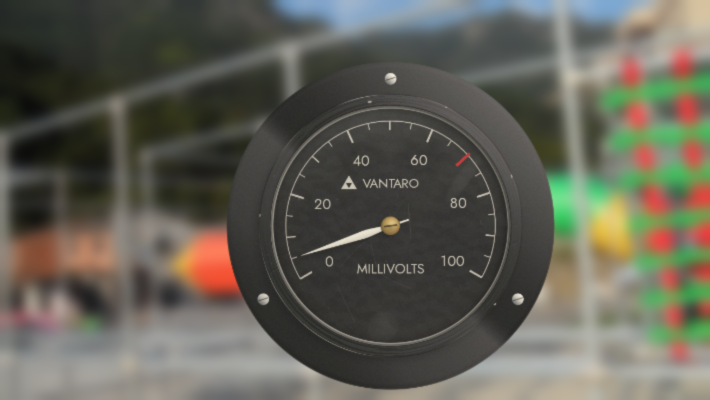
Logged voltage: 5,mV
